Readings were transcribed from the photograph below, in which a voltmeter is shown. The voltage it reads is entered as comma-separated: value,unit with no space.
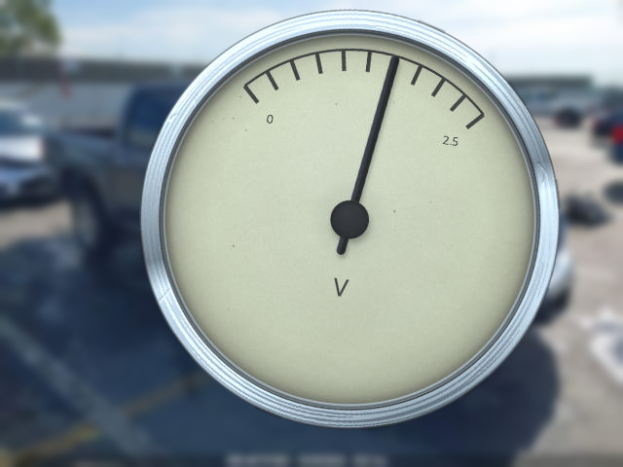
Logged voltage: 1.5,V
